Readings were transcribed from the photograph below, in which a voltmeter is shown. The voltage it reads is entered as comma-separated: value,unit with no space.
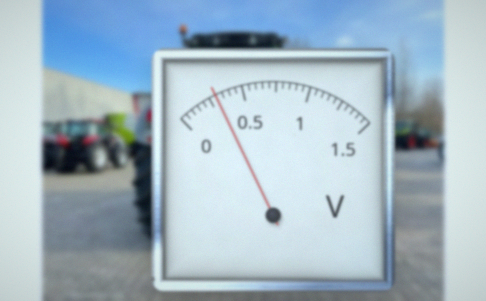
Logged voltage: 0.3,V
